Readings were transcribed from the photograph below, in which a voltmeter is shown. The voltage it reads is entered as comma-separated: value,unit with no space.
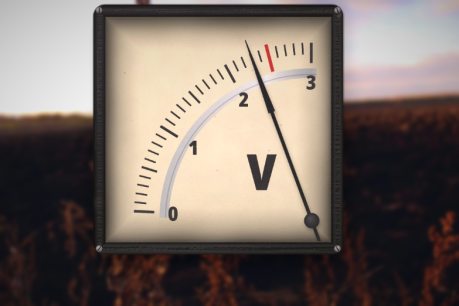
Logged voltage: 2.3,V
